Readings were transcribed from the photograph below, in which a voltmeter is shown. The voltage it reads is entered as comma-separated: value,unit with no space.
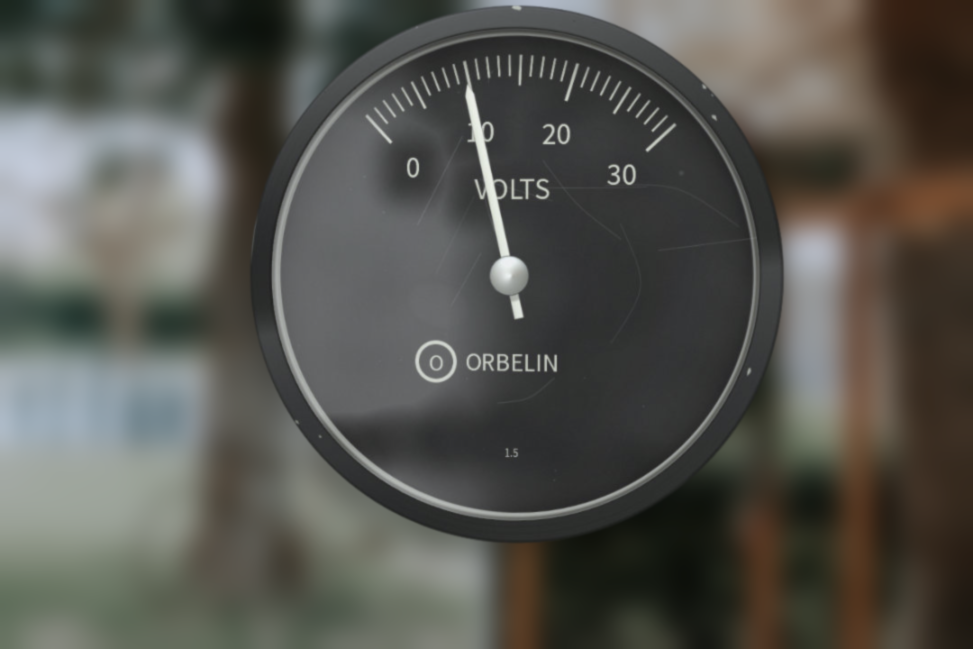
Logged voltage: 10,V
